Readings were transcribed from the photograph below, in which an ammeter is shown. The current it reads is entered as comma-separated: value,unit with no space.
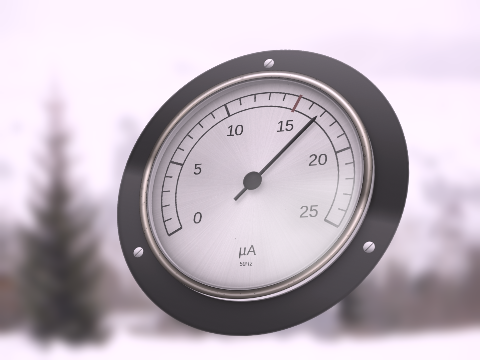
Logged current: 17,µA
